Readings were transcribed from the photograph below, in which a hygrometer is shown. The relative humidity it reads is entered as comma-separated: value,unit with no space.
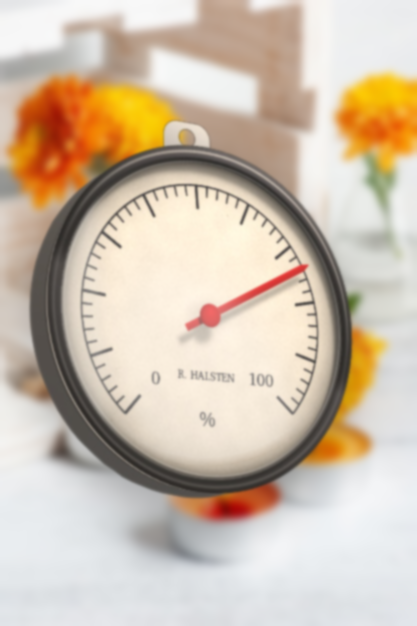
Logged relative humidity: 74,%
